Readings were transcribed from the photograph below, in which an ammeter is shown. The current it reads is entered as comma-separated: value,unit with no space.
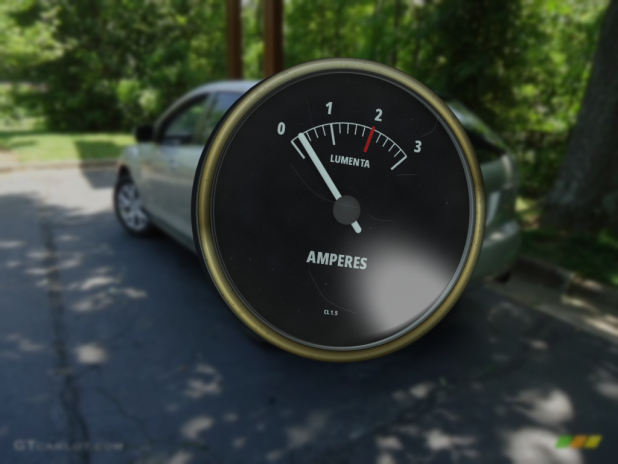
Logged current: 0.2,A
